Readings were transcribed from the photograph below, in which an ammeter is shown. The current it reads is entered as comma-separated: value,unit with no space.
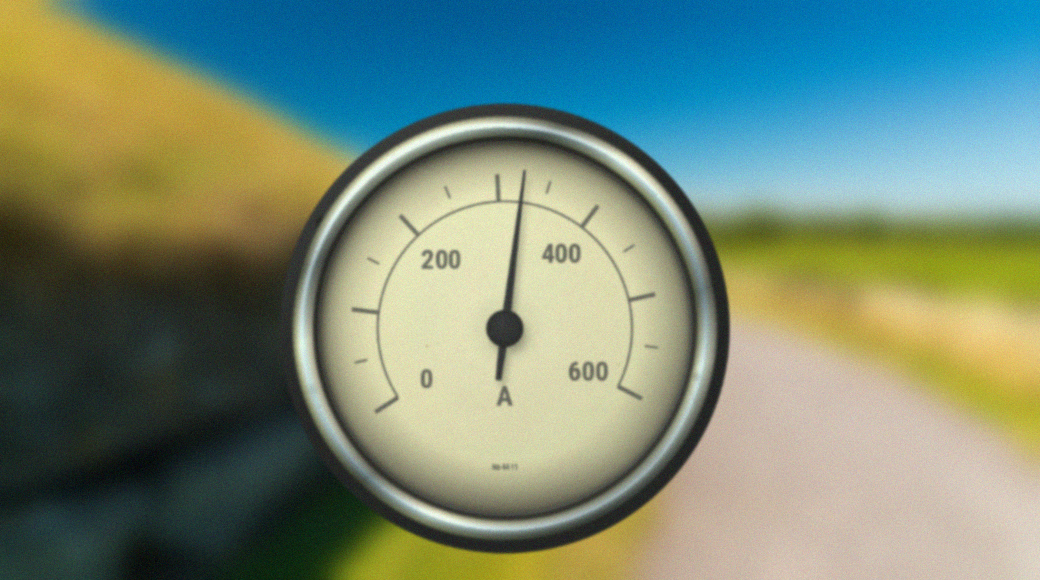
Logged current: 325,A
